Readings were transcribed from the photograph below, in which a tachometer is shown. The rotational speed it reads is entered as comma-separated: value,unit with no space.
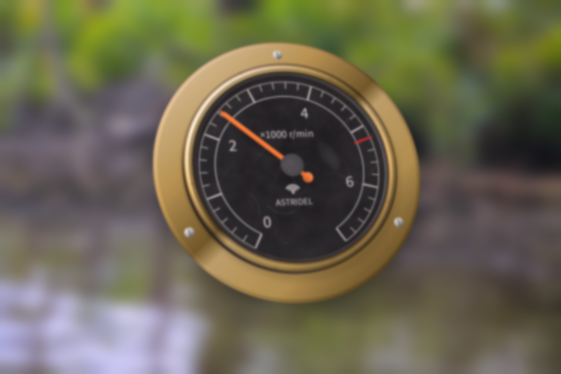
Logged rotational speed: 2400,rpm
